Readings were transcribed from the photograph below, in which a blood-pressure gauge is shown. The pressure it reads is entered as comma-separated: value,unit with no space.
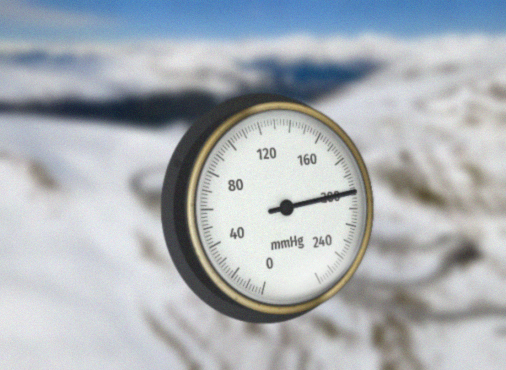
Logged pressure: 200,mmHg
